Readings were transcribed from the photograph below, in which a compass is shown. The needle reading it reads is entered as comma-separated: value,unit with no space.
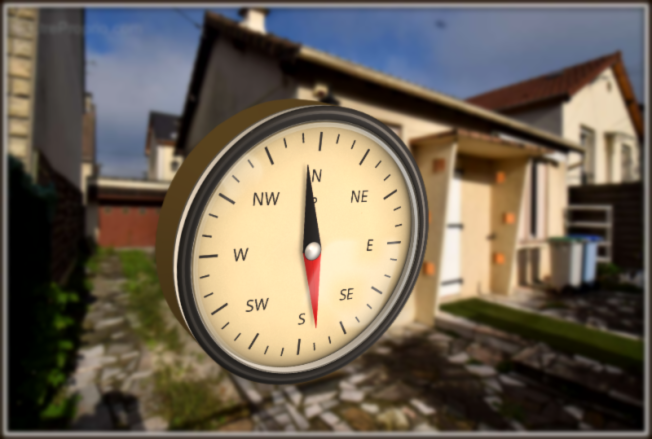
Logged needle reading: 170,°
